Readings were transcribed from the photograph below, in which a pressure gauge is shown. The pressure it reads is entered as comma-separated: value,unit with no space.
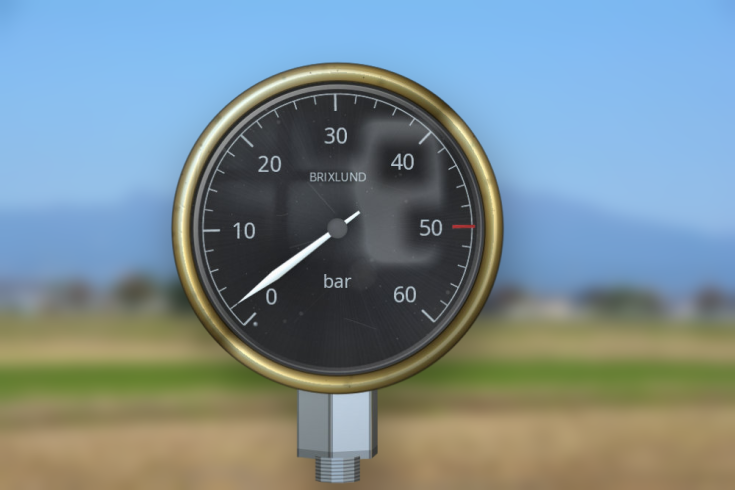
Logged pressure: 2,bar
